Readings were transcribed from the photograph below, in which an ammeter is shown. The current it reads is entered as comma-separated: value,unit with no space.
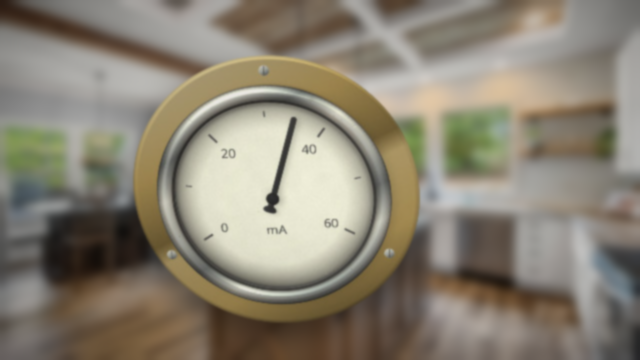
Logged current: 35,mA
